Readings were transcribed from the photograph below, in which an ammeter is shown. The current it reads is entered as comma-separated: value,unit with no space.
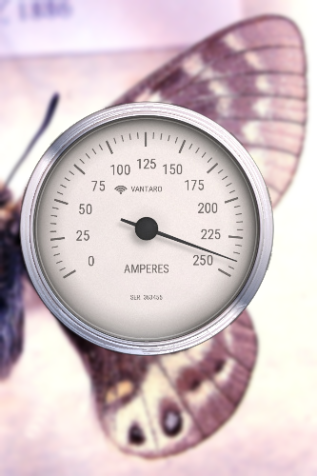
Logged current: 240,A
